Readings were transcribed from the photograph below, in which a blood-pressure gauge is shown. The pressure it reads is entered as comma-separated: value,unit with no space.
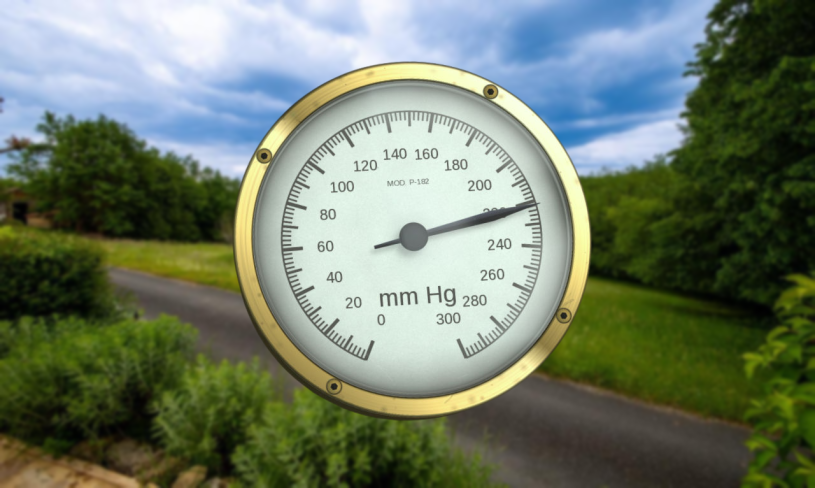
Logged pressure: 222,mmHg
